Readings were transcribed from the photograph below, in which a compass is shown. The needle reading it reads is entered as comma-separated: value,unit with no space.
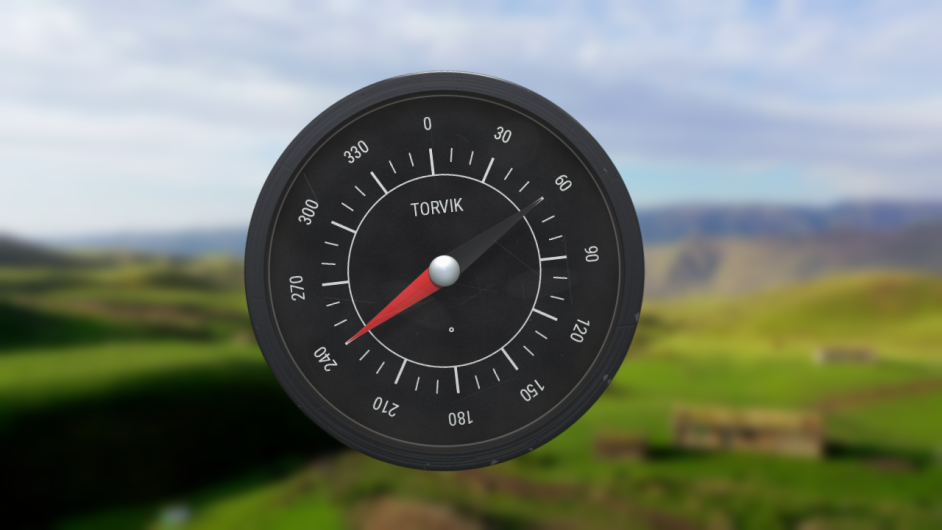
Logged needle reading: 240,°
